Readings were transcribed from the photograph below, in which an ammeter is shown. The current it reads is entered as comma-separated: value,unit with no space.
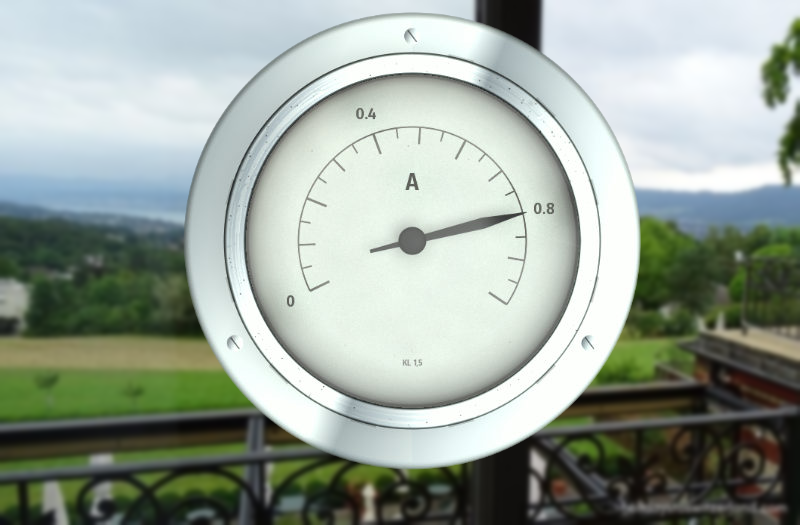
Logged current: 0.8,A
